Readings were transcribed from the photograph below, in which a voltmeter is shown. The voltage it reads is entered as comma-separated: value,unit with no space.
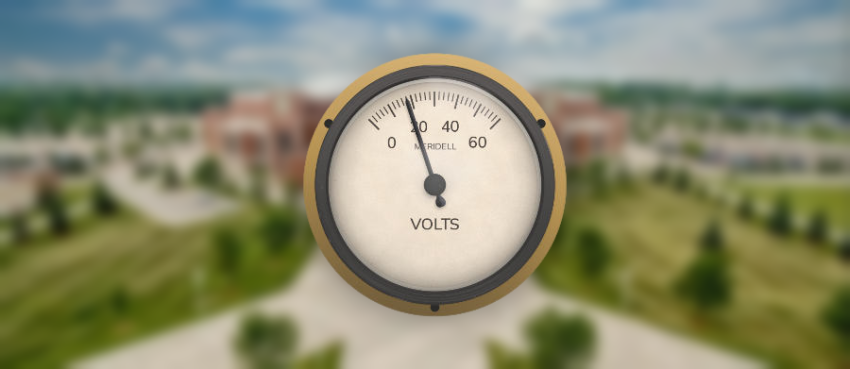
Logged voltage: 18,V
